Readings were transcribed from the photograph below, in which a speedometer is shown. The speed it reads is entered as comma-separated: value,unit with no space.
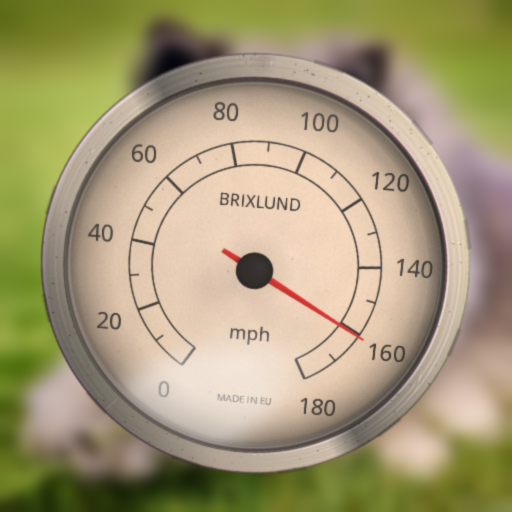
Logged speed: 160,mph
